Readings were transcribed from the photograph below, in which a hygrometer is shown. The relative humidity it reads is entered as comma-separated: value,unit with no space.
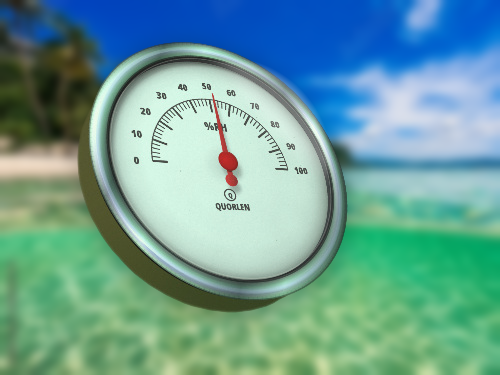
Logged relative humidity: 50,%
